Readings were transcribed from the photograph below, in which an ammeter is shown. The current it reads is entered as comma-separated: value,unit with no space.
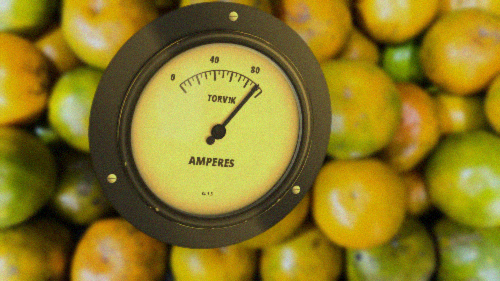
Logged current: 90,A
